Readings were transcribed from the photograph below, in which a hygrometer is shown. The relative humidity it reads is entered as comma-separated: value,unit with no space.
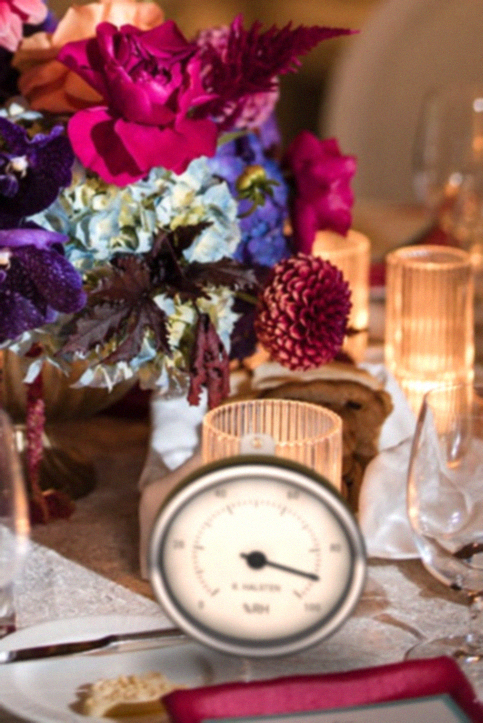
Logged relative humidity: 90,%
